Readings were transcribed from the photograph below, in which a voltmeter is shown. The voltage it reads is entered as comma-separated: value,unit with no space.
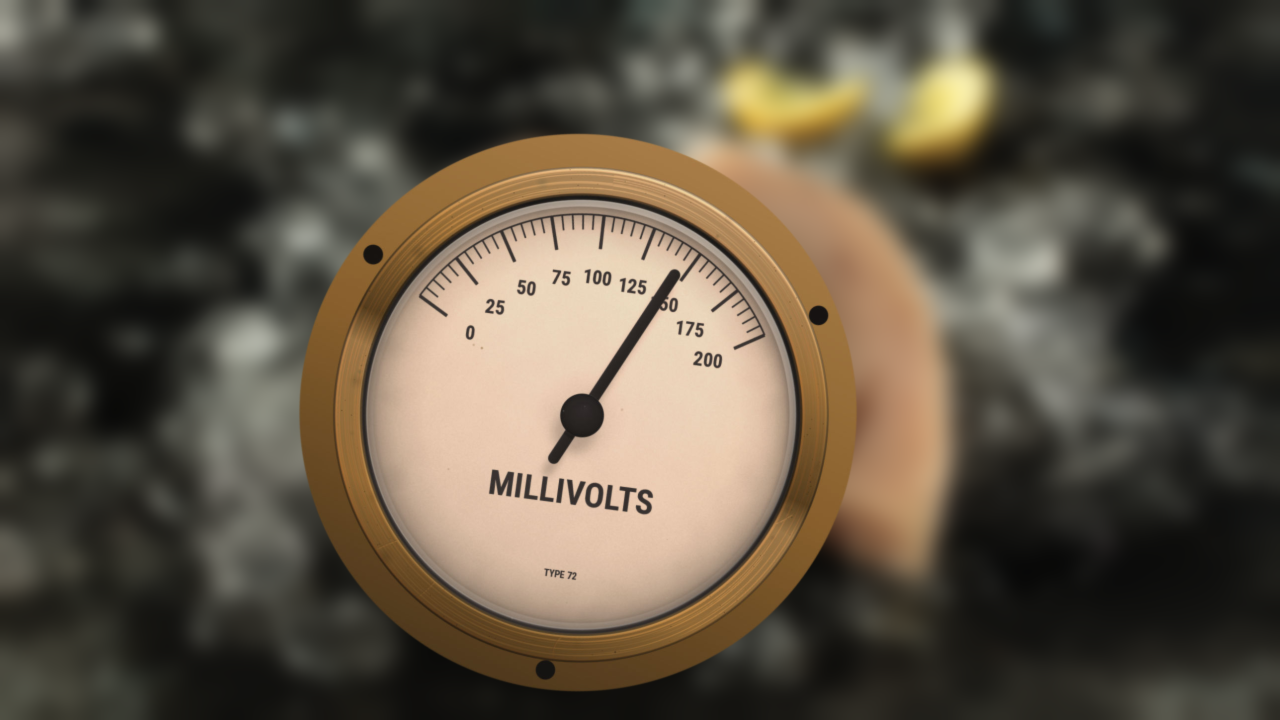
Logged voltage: 145,mV
